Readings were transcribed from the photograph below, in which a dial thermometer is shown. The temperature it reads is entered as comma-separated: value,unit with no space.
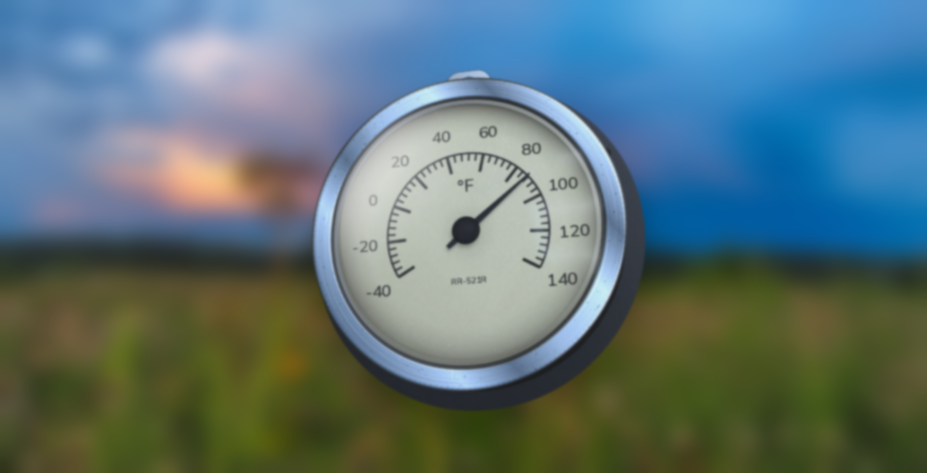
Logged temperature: 88,°F
